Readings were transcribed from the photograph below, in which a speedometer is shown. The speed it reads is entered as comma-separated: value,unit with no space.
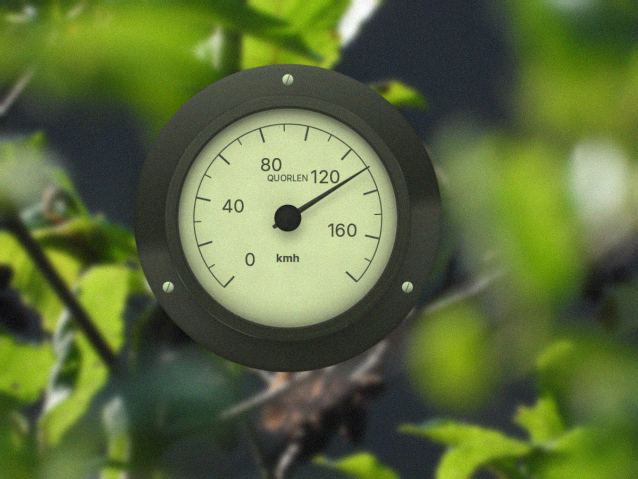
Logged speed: 130,km/h
